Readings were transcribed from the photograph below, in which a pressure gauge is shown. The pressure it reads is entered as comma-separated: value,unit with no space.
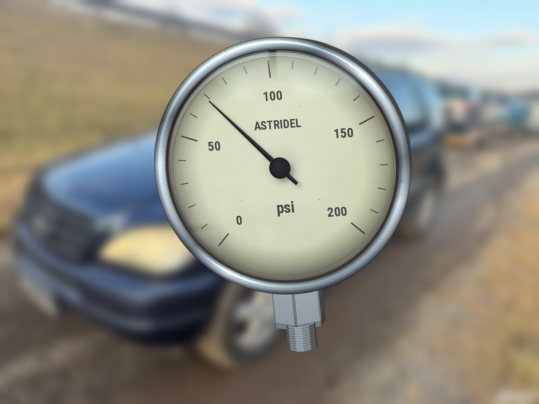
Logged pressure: 70,psi
